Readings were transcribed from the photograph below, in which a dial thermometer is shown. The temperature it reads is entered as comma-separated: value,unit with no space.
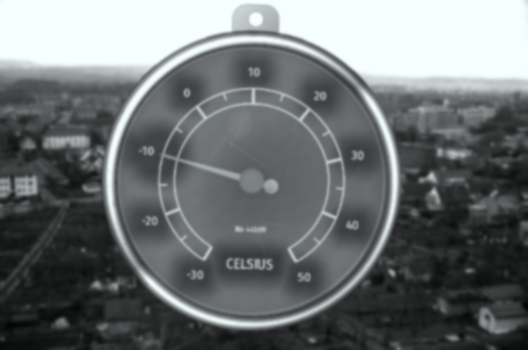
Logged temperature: -10,°C
